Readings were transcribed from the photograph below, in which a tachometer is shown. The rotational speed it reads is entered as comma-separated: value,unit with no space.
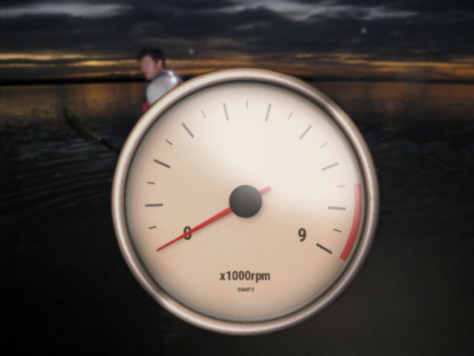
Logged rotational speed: 0,rpm
